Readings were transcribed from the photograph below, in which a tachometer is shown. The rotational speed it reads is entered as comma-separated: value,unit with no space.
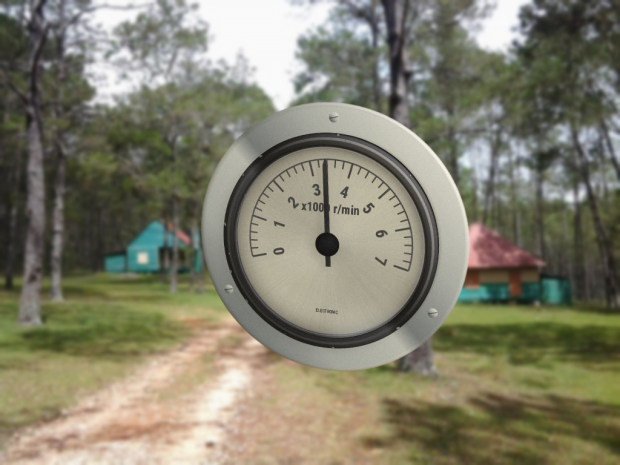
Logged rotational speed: 3400,rpm
